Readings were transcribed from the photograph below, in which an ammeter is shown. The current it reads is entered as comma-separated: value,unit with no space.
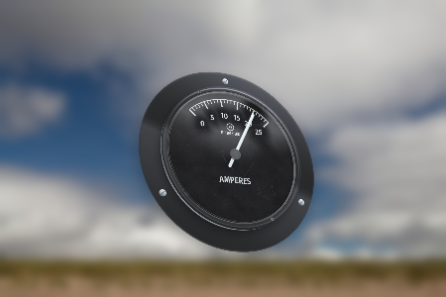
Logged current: 20,A
